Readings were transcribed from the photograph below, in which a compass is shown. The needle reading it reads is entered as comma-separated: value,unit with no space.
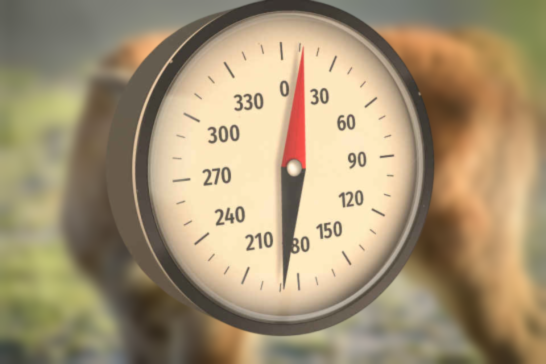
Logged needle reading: 10,°
